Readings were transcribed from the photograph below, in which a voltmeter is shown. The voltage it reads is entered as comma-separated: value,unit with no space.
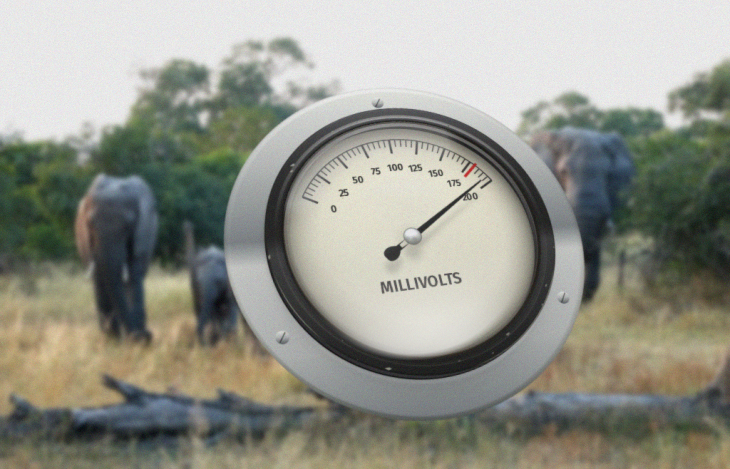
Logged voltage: 195,mV
